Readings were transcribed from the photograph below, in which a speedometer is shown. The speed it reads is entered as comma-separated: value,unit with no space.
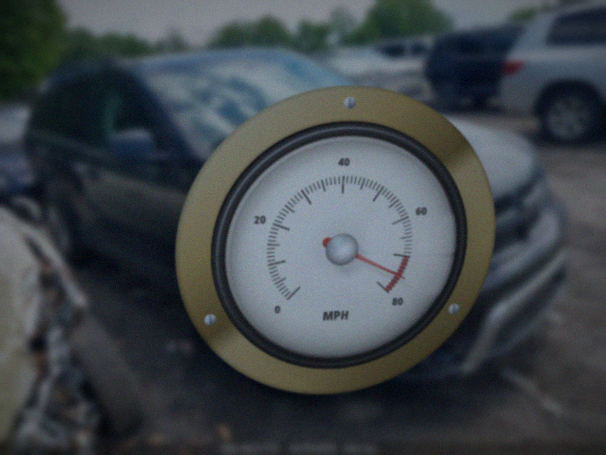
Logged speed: 75,mph
